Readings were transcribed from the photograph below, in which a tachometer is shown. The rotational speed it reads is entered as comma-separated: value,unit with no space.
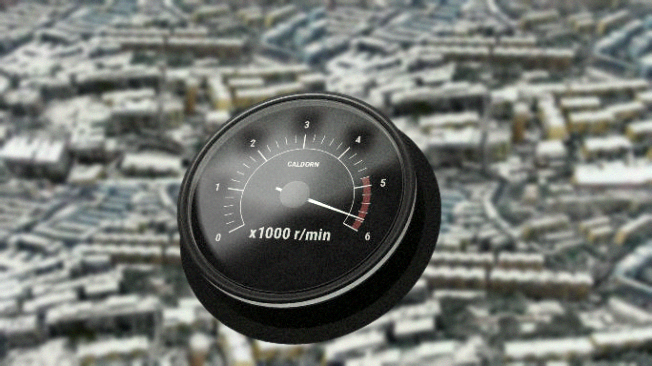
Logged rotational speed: 5800,rpm
